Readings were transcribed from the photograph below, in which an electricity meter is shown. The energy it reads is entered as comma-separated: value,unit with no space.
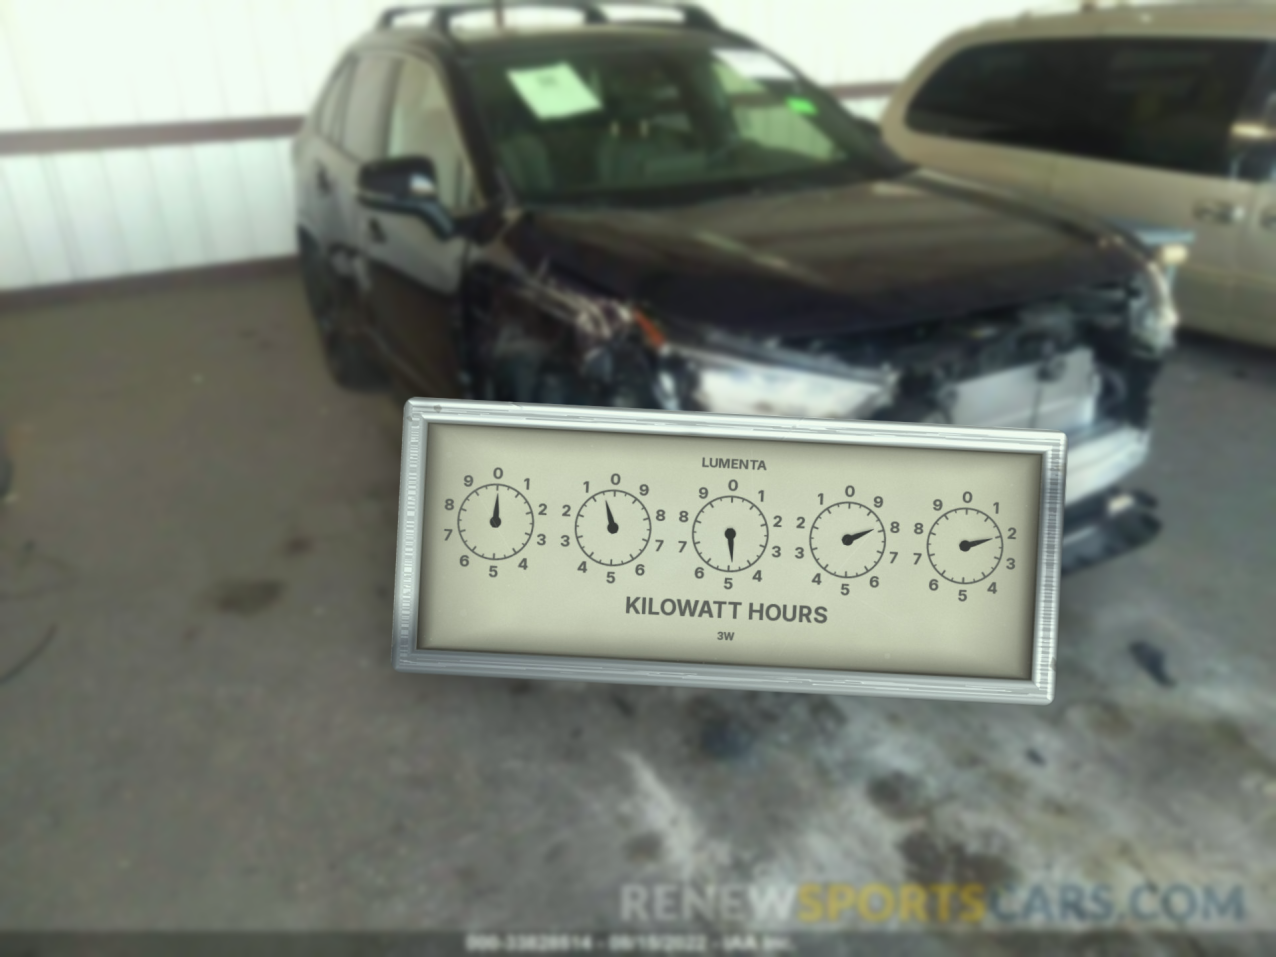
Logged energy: 482,kWh
